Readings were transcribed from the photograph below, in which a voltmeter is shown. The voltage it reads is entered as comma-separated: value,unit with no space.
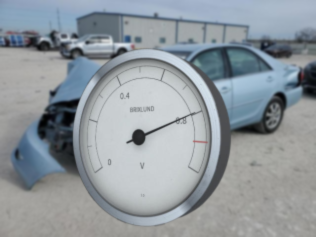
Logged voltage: 0.8,V
